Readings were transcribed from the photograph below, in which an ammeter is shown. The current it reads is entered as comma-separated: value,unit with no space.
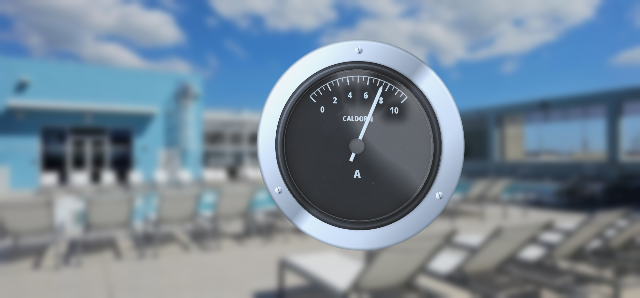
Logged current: 7.5,A
